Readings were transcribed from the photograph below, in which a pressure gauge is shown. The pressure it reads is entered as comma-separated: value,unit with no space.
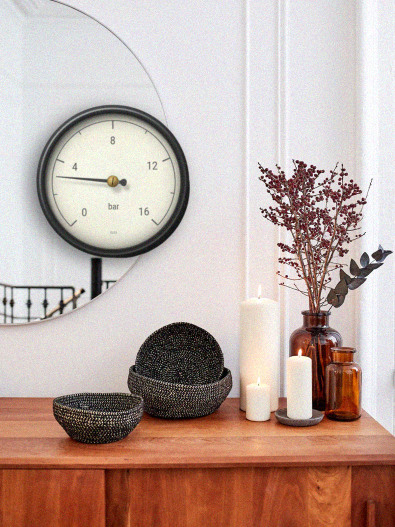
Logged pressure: 3,bar
